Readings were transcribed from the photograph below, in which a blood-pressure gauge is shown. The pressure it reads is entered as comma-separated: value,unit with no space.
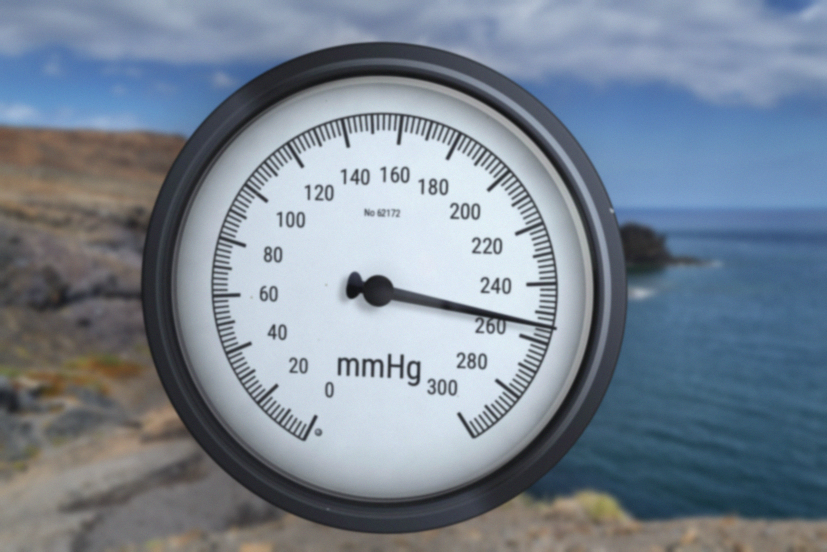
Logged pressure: 254,mmHg
